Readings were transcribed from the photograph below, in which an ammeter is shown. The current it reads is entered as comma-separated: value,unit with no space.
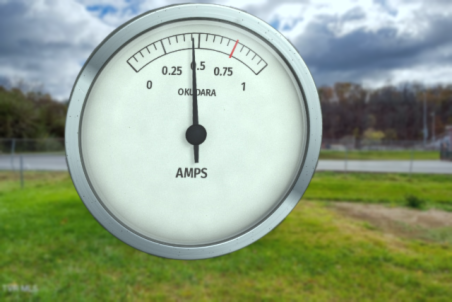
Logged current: 0.45,A
